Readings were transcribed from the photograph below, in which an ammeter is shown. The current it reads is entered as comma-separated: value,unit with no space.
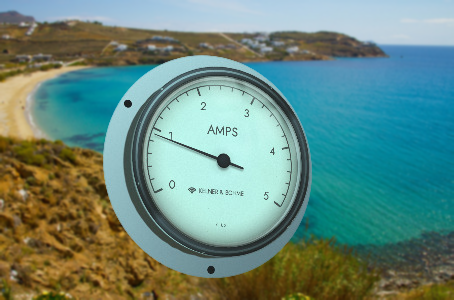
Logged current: 0.9,A
